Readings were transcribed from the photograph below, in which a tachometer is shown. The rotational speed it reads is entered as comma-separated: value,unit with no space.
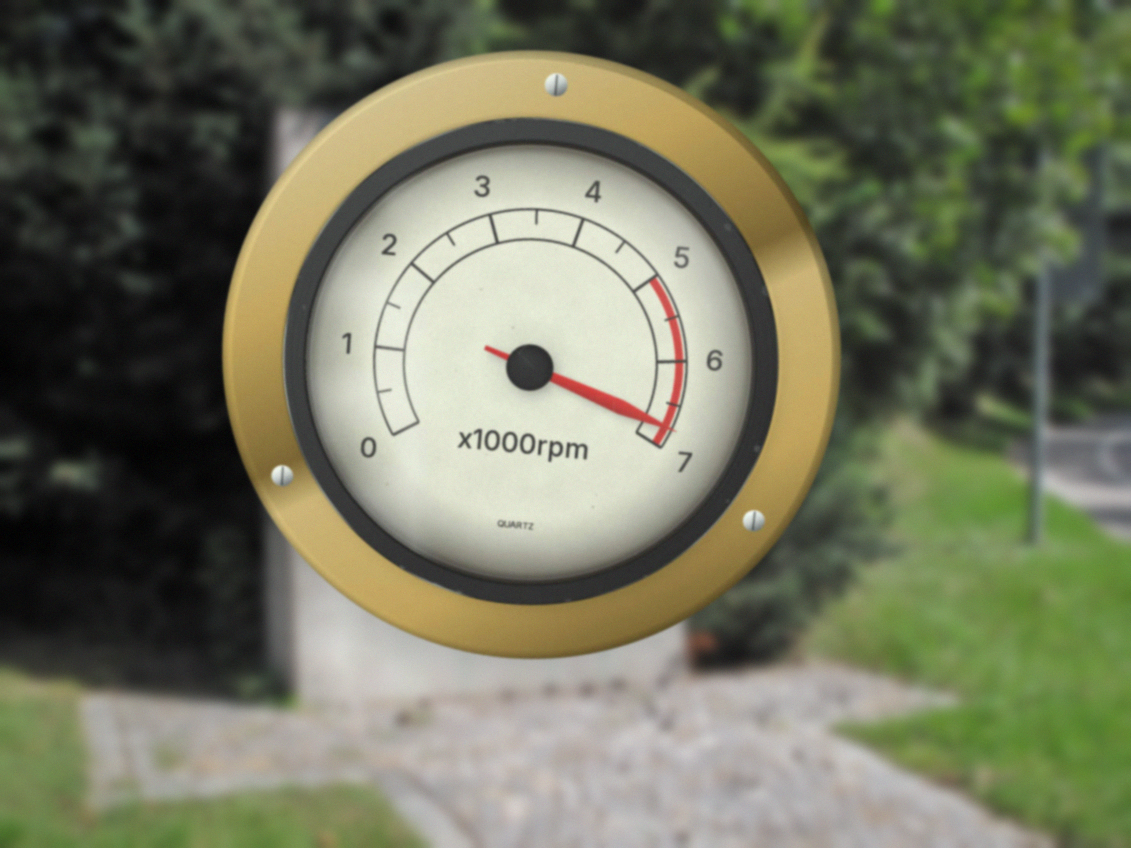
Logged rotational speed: 6750,rpm
